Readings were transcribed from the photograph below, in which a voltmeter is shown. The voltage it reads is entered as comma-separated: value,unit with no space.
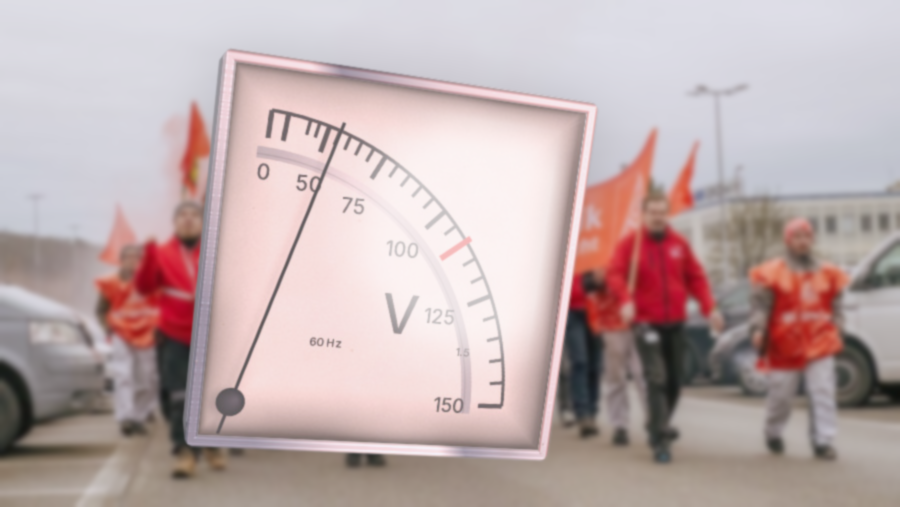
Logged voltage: 55,V
